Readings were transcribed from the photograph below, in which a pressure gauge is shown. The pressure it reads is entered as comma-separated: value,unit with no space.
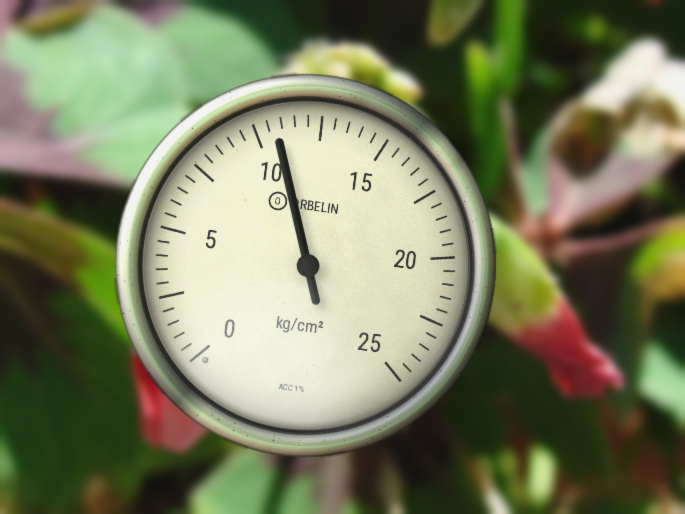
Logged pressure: 10.75,kg/cm²
